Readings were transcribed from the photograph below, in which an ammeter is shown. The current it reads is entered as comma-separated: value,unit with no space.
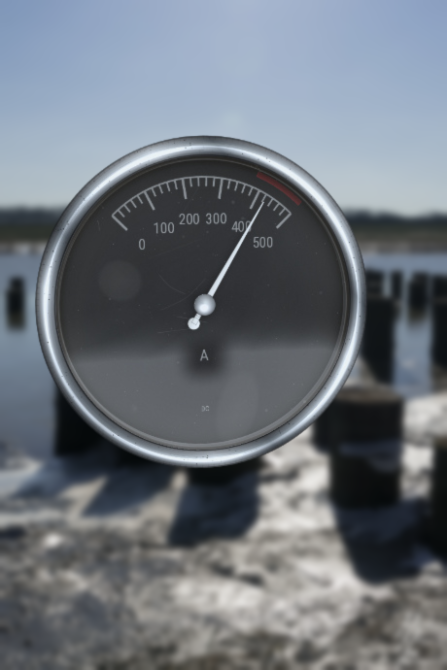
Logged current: 420,A
